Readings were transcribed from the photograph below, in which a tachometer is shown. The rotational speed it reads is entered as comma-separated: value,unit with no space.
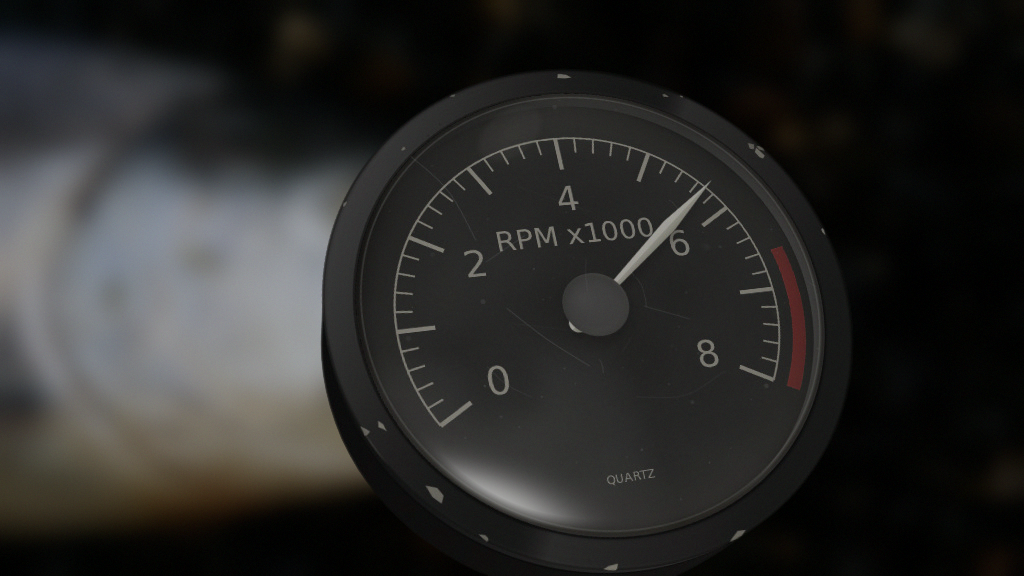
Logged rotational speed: 5700,rpm
